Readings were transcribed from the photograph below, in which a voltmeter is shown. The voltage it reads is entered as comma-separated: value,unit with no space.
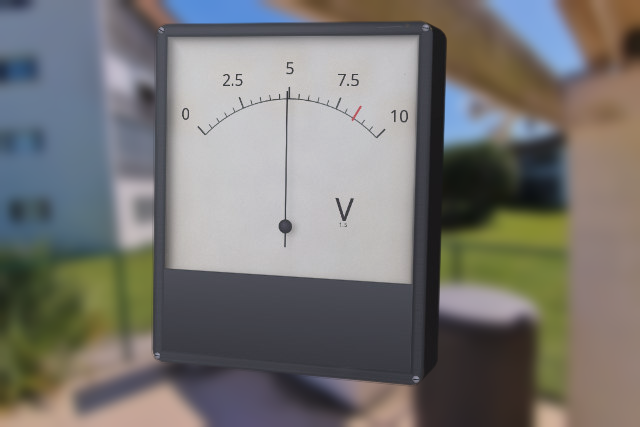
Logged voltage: 5,V
